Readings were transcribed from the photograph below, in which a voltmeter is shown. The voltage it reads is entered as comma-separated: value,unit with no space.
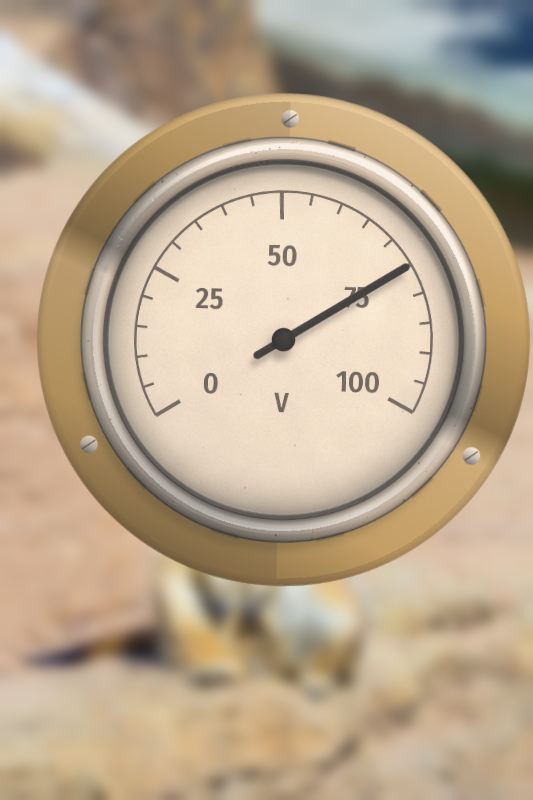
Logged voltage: 75,V
